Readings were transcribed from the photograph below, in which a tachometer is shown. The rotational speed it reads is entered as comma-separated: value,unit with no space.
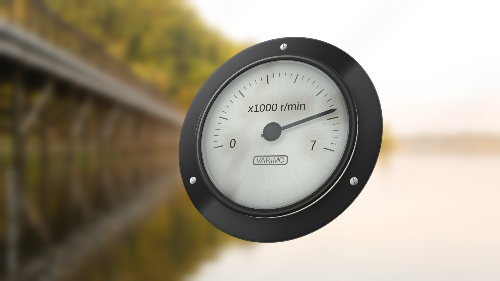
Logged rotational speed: 5800,rpm
